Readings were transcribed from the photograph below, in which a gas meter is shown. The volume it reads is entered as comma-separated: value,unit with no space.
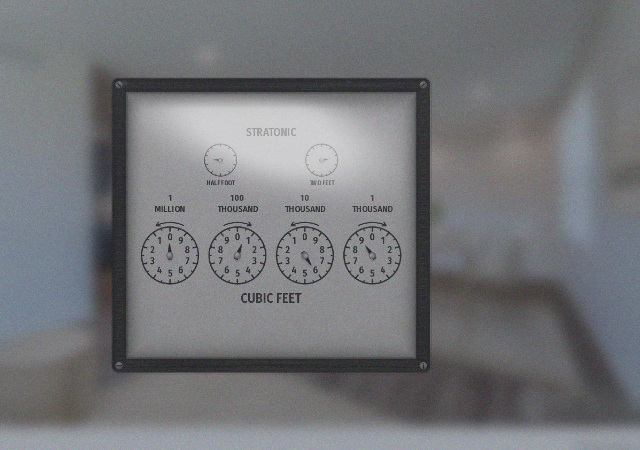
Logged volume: 5900,ft³
